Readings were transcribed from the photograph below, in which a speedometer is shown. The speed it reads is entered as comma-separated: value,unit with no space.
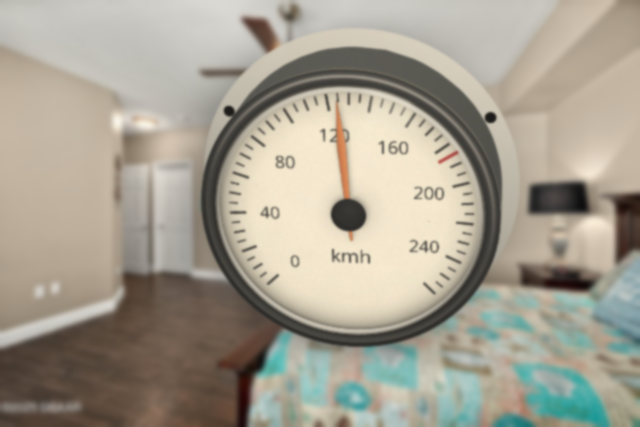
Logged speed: 125,km/h
